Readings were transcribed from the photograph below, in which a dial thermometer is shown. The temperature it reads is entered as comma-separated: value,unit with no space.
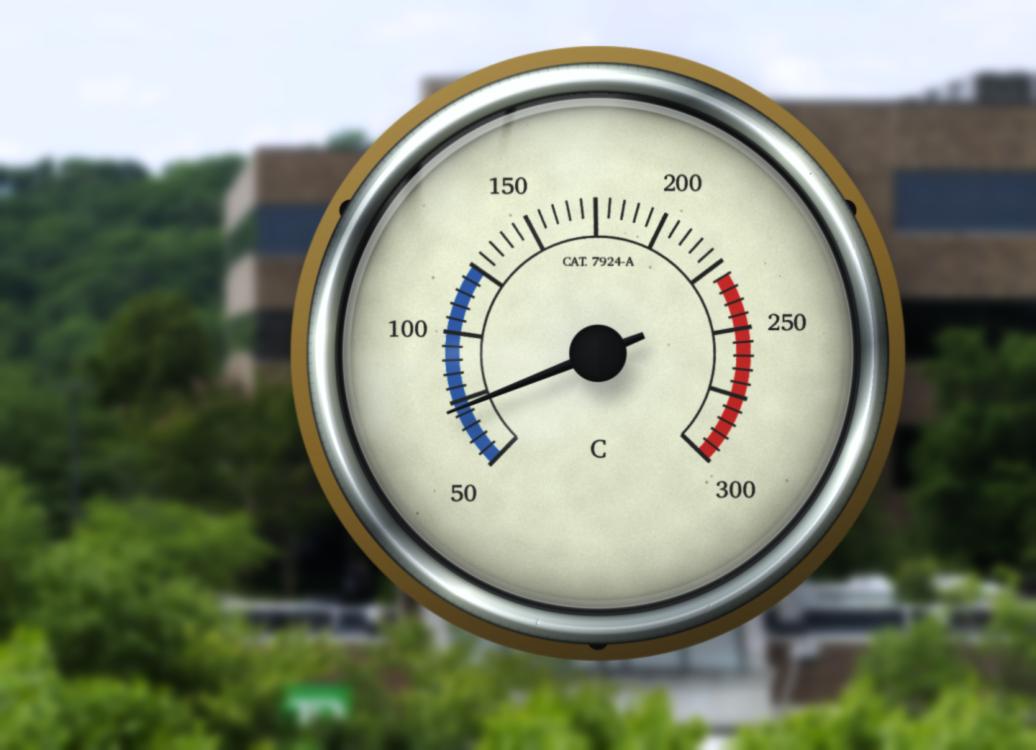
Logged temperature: 72.5,°C
